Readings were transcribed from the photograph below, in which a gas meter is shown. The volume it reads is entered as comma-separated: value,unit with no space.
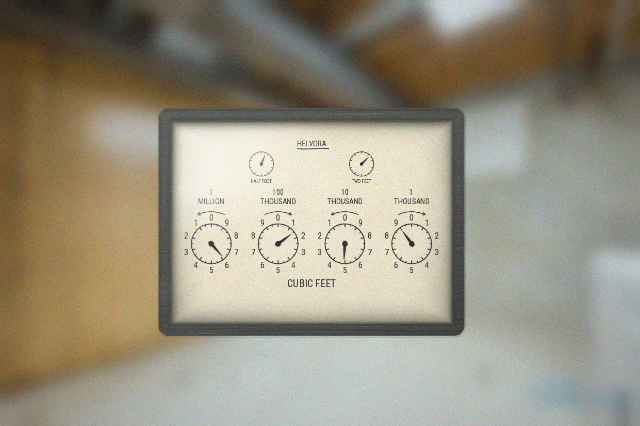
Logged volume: 614900,ft³
